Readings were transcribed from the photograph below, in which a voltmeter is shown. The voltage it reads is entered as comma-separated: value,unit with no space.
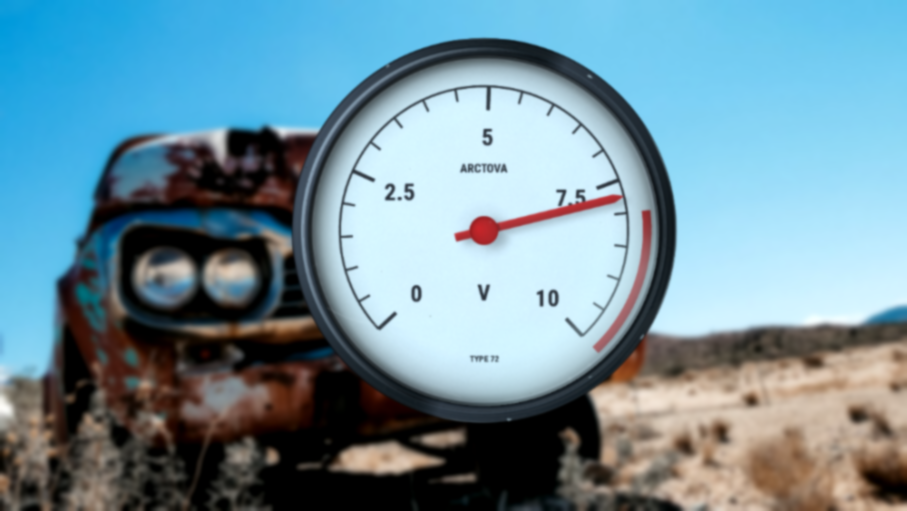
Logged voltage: 7.75,V
